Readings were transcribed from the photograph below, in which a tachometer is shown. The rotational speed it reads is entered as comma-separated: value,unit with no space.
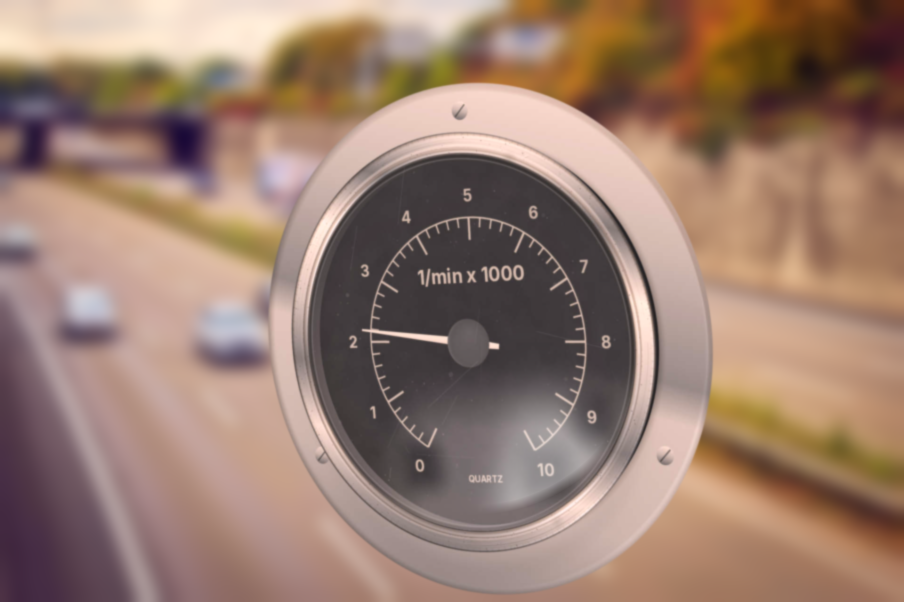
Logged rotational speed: 2200,rpm
